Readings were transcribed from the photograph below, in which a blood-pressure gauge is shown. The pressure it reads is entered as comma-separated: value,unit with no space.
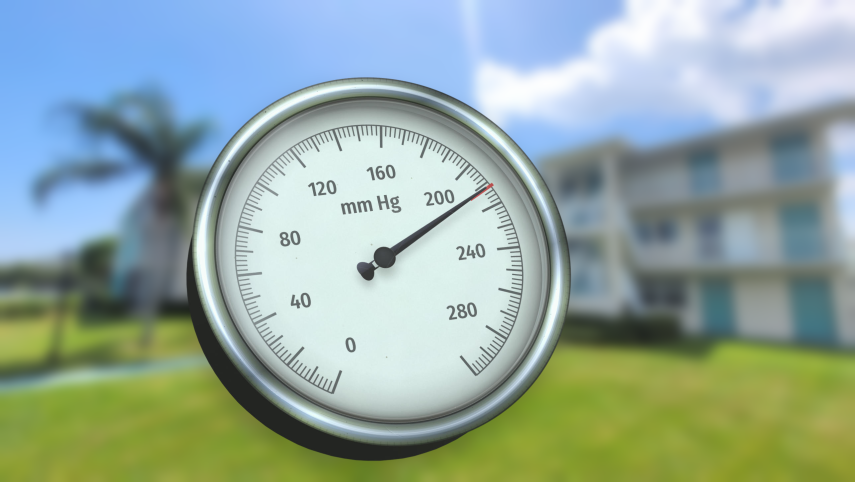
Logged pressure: 212,mmHg
